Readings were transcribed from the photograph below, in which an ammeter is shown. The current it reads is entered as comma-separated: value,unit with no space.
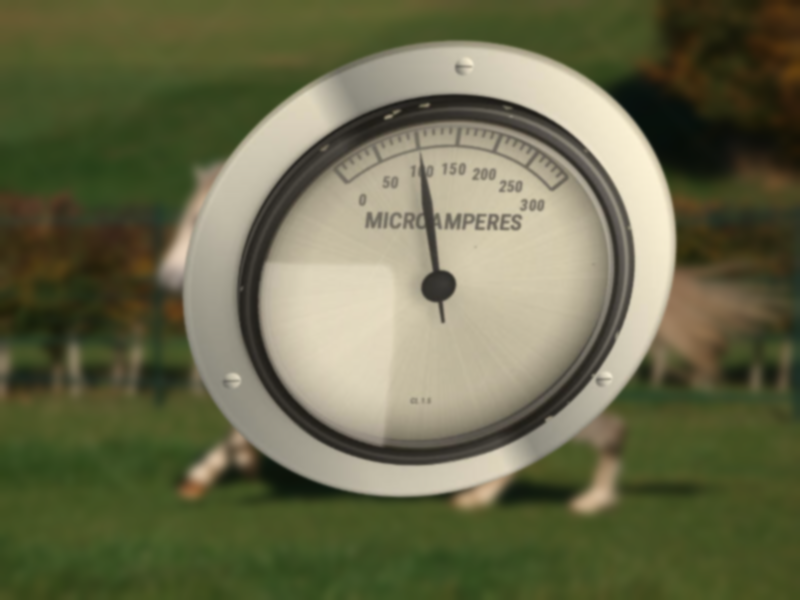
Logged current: 100,µA
